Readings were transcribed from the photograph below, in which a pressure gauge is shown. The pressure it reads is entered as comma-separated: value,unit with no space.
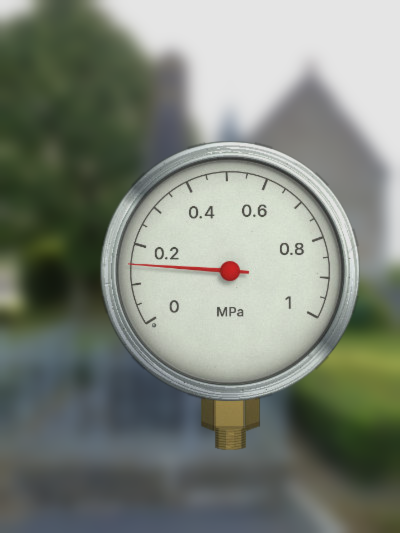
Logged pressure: 0.15,MPa
